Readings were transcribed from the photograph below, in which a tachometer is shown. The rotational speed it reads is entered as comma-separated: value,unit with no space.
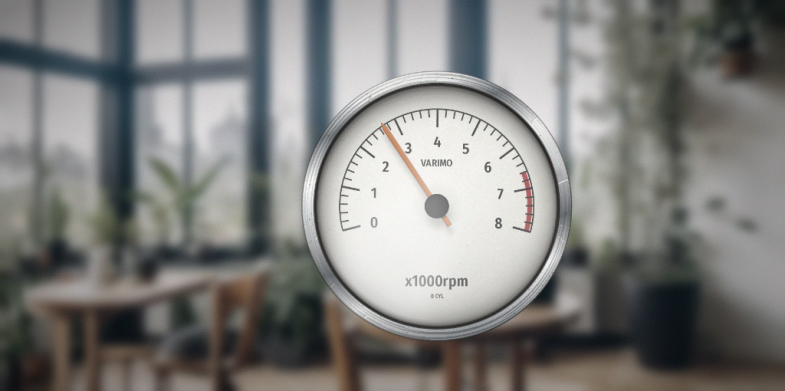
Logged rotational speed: 2700,rpm
